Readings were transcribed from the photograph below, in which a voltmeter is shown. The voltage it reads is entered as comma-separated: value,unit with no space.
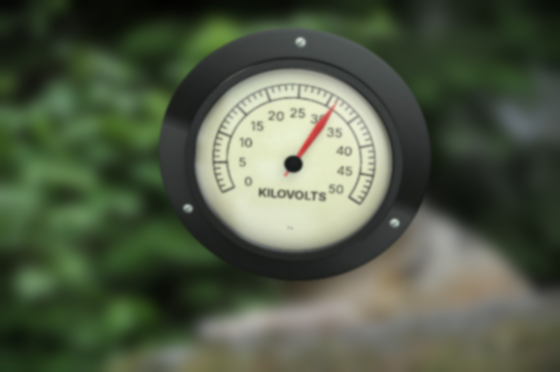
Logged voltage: 31,kV
